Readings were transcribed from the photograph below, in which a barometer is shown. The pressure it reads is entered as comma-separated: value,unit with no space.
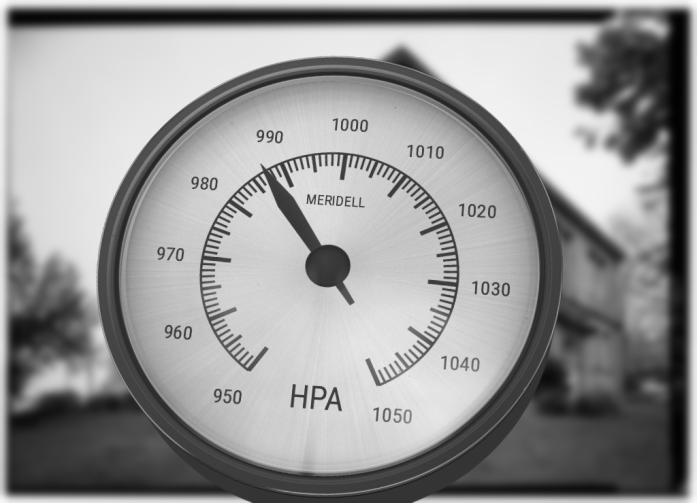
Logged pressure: 987,hPa
